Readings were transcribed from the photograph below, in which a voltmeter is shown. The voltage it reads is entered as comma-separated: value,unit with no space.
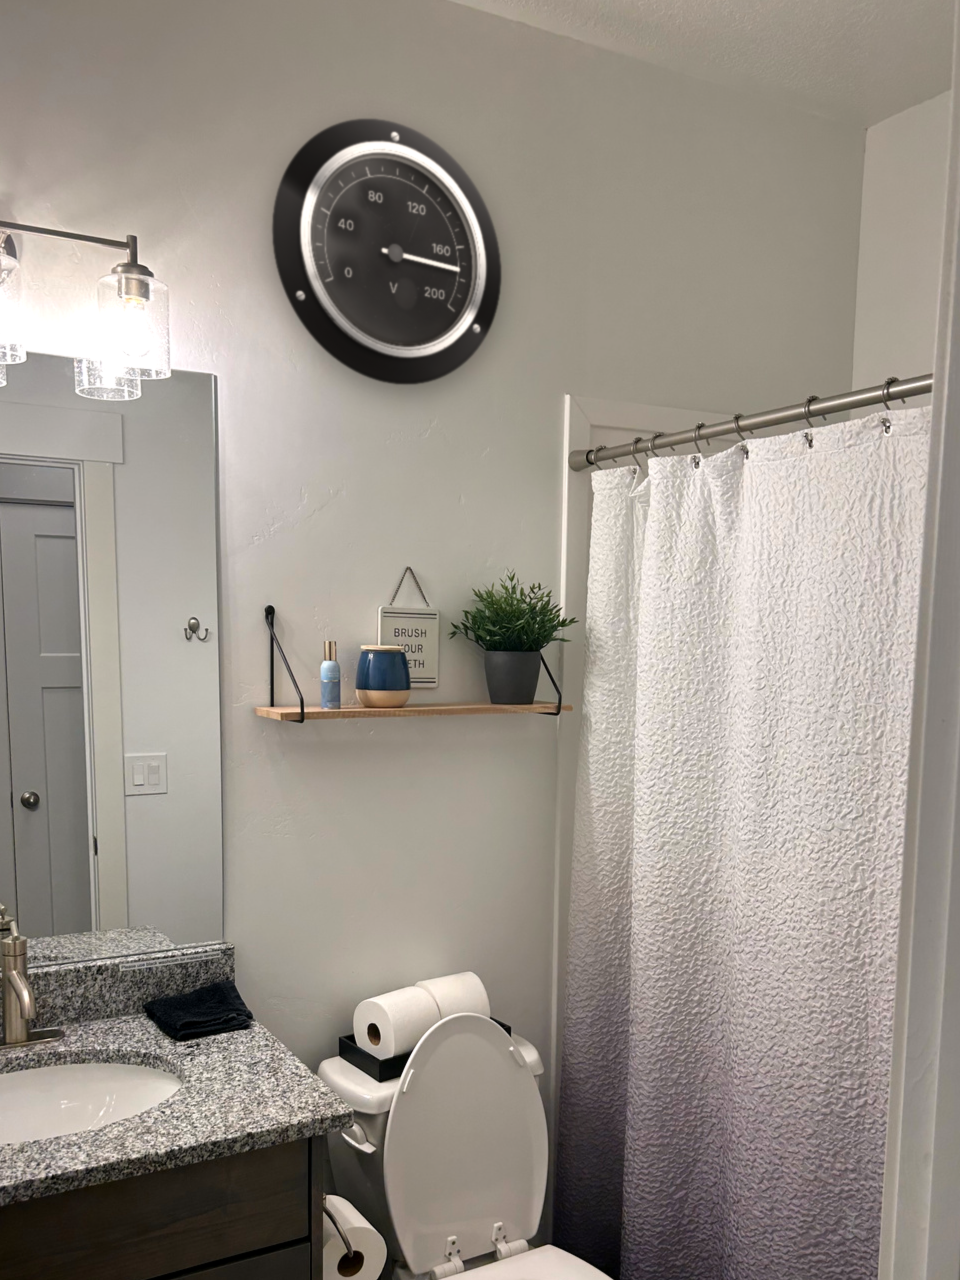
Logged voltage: 175,V
